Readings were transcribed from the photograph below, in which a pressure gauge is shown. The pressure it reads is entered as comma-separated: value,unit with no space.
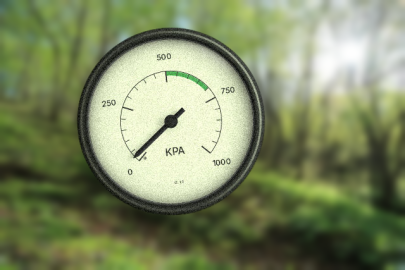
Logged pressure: 25,kPa
